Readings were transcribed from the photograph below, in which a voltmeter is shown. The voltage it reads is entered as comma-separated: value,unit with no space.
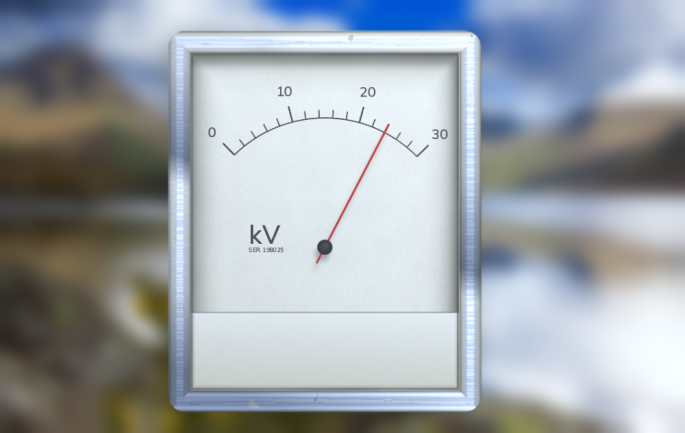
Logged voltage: 24,kV
